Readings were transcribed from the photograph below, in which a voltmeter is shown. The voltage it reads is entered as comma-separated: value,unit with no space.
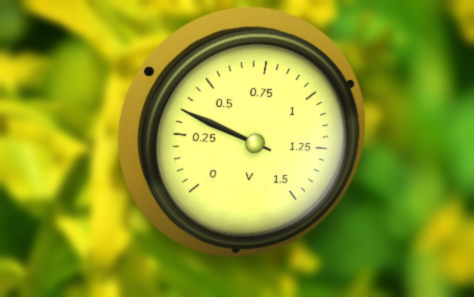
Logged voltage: 0.35,V
